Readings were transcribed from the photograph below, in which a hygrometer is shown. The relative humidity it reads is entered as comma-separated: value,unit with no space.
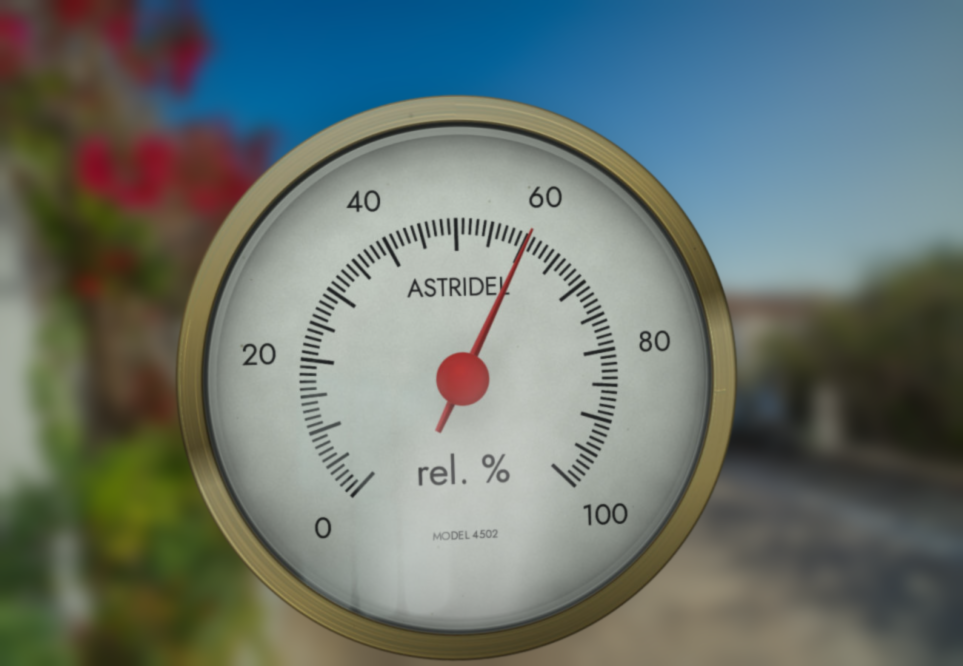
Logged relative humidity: 60,%
